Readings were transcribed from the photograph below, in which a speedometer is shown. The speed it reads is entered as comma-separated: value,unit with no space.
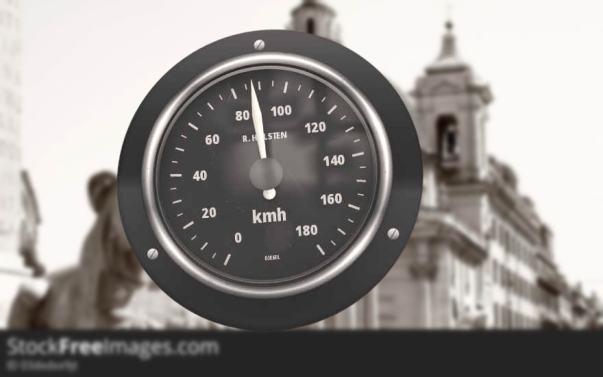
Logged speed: 87.5,km/h
